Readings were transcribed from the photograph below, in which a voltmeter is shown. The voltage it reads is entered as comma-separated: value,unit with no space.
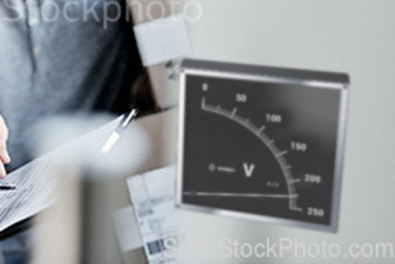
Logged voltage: 225,V
